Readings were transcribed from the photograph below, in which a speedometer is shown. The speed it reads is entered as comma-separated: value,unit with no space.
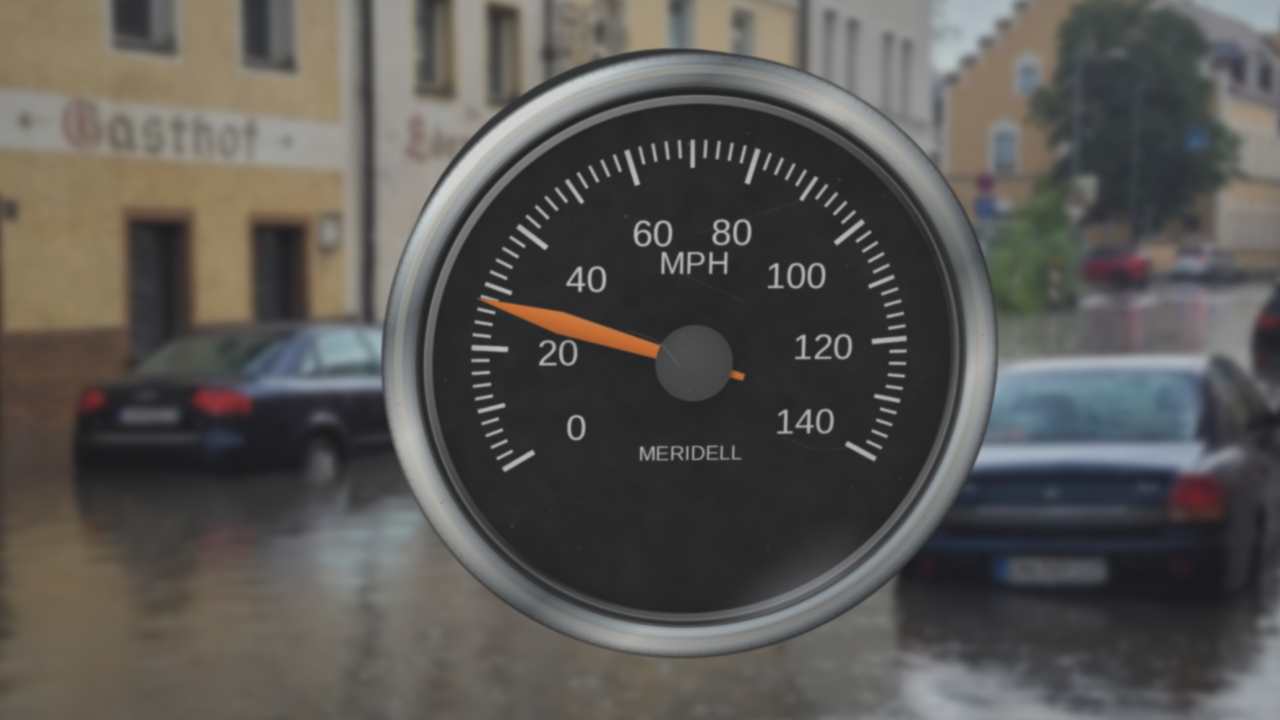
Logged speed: 28,mph
